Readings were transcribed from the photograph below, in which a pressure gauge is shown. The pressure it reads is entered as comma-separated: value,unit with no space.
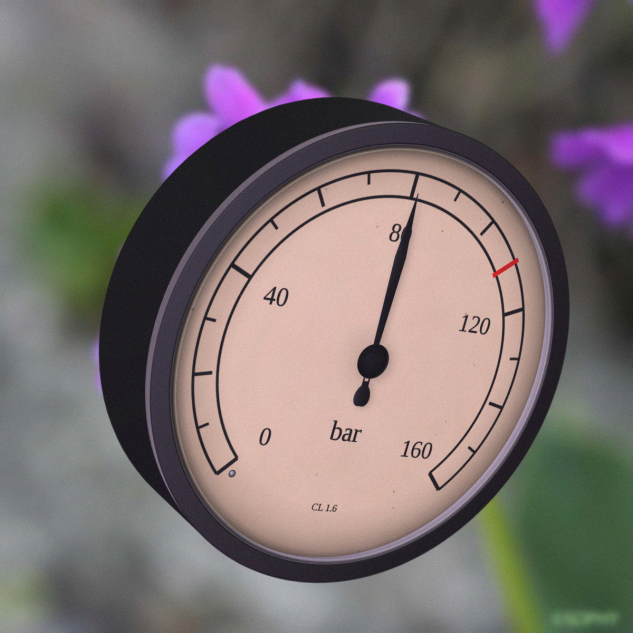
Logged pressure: 80,bar
